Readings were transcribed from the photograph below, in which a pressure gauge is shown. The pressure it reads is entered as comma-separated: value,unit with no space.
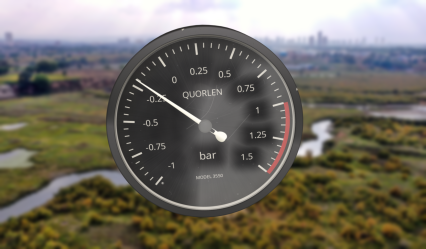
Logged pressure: -0.2,bar
